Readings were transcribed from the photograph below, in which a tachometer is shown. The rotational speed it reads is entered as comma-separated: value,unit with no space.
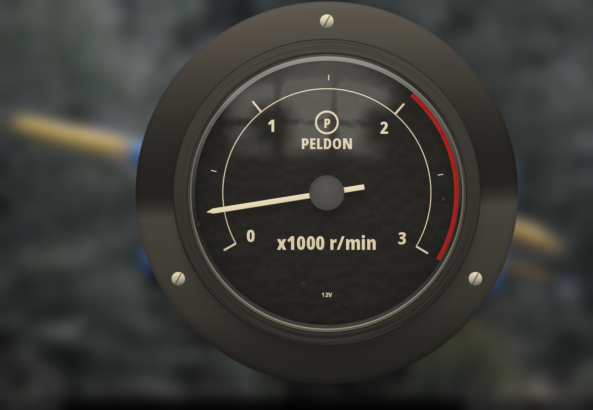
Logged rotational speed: 250,rpm
